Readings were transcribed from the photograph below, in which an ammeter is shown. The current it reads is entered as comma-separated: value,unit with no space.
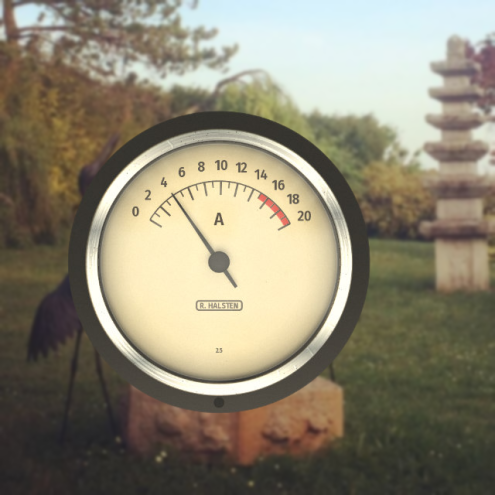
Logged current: 4,A
